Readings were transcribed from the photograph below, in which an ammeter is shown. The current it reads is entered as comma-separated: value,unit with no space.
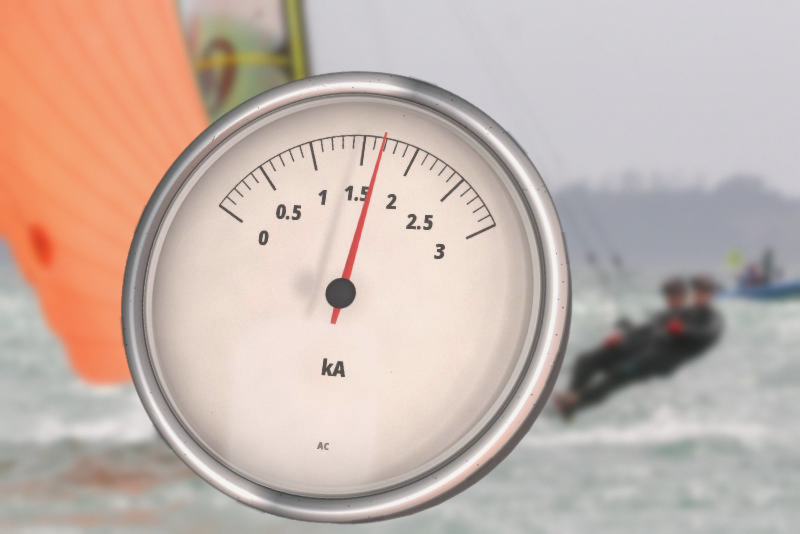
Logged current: 1.7,kA
